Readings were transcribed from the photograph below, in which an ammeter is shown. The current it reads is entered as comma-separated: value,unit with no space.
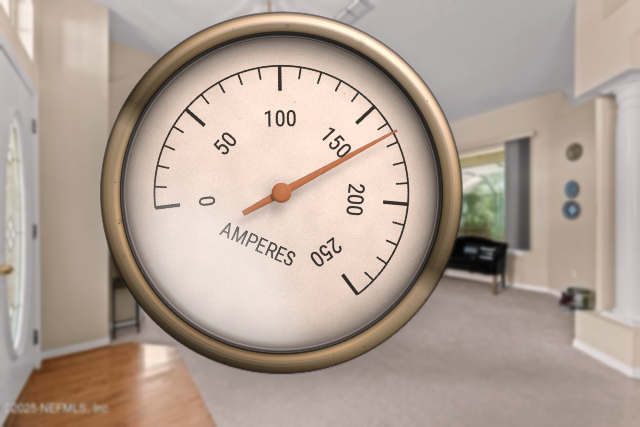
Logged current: 165,A
